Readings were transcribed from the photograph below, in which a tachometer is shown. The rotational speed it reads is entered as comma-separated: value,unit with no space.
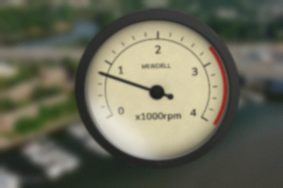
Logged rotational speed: 800,rpm
